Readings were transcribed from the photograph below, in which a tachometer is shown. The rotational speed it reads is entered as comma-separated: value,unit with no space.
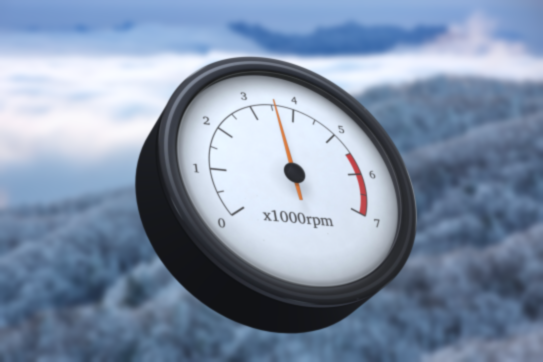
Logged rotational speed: 3500,rpm
